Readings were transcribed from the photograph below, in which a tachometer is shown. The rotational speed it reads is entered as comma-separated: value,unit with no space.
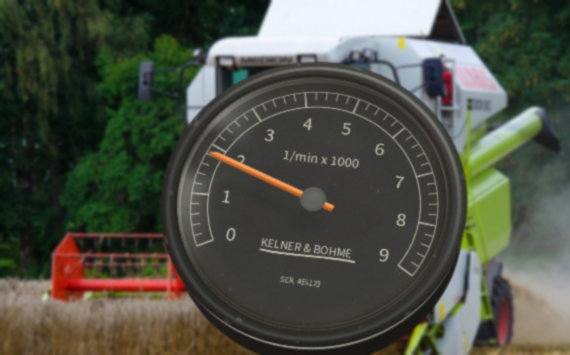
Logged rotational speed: 1800,rpm
